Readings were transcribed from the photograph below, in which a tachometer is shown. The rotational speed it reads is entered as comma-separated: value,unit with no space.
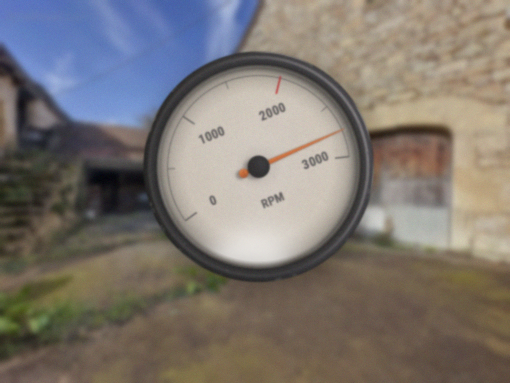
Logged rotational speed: 2750,rpm
